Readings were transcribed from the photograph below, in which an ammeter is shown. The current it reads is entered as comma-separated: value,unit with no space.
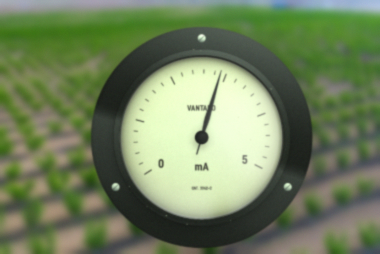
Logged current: 2.9,mA
